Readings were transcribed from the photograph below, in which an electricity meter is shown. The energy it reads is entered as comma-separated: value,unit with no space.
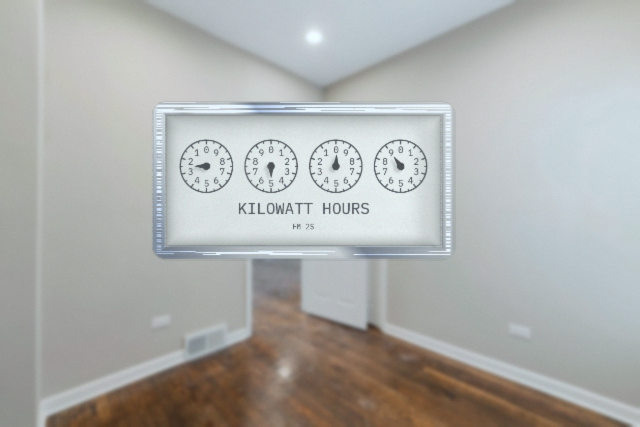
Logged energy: 2499,kWh
